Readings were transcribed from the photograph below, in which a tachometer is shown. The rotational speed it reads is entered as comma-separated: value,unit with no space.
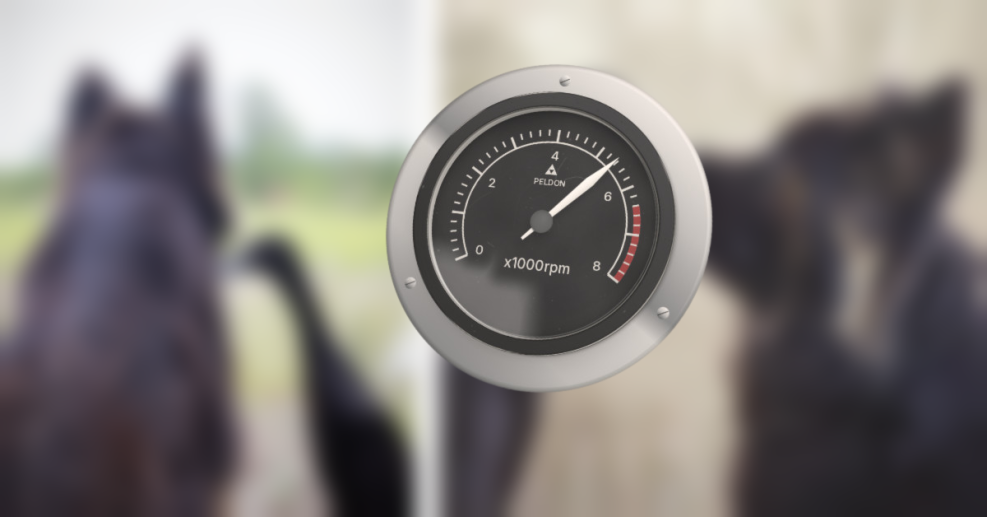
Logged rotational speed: 5400,rpm
